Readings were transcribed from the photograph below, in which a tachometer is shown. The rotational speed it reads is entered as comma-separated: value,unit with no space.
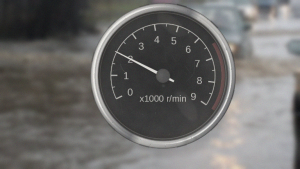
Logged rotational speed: 2000,rpm
